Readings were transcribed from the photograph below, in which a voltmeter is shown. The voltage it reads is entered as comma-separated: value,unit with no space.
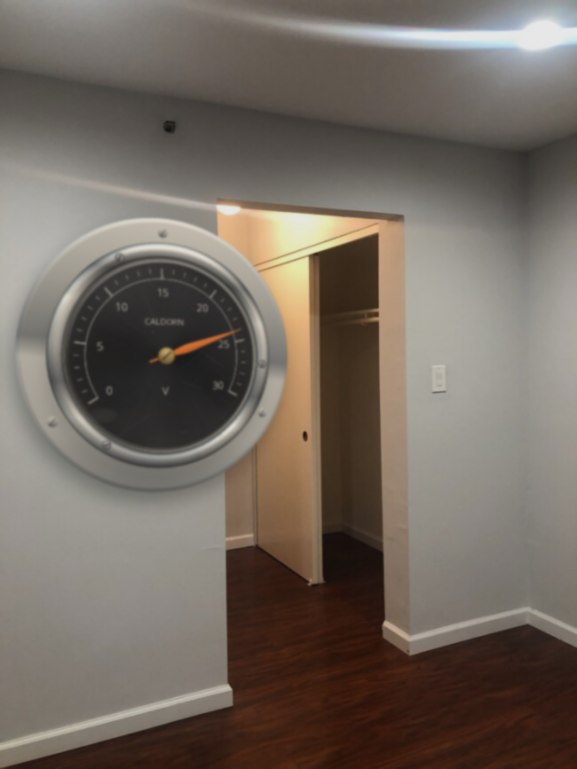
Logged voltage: 24,V
